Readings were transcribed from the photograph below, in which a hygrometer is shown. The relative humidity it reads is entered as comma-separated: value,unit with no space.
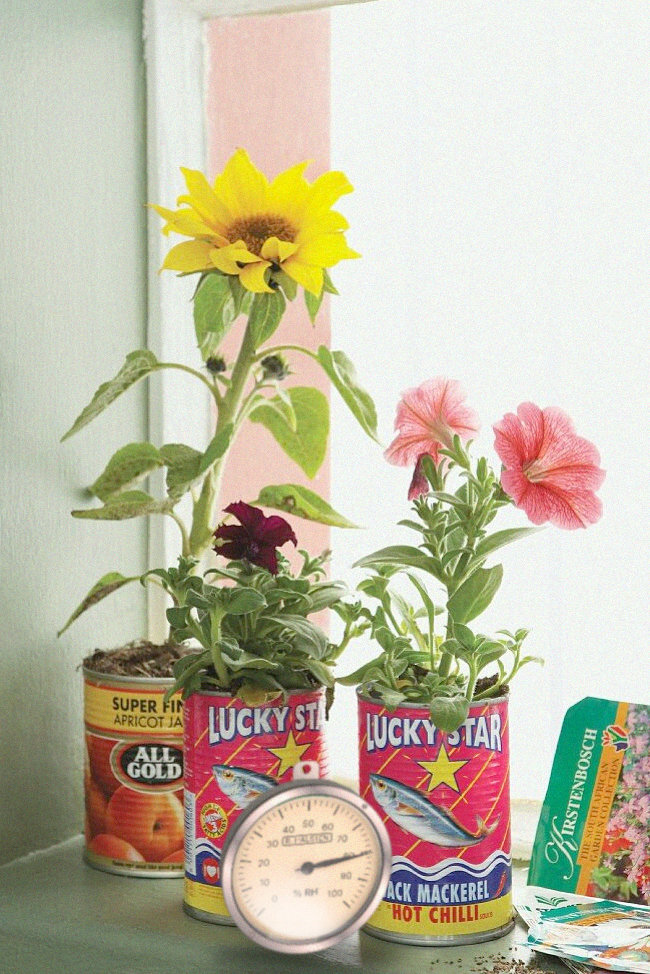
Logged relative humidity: 80,%
